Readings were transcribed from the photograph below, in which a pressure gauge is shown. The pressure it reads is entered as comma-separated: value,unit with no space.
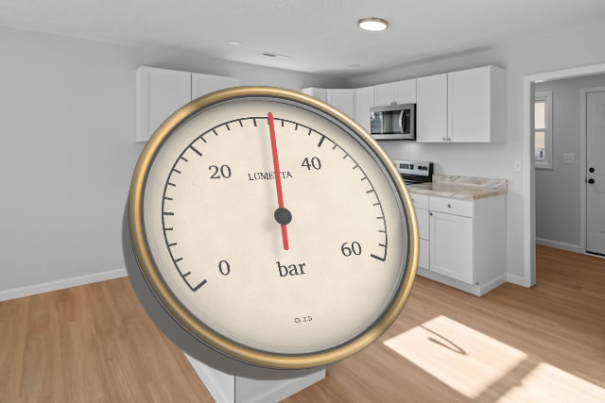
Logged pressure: 32,bar
